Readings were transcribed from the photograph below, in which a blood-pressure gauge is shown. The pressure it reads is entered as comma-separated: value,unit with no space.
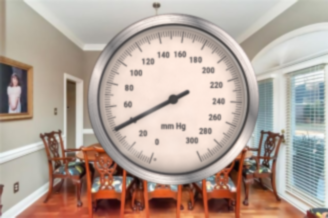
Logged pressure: 40,mmHg
